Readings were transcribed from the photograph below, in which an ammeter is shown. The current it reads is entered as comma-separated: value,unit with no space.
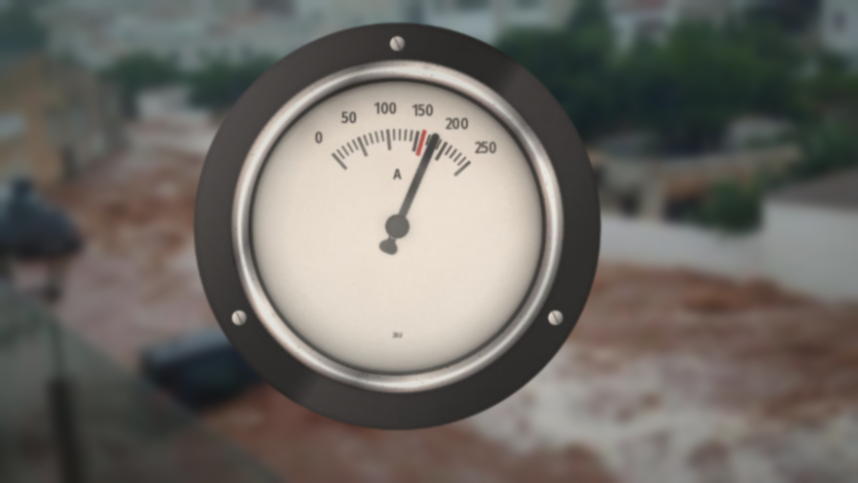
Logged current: 180,A
